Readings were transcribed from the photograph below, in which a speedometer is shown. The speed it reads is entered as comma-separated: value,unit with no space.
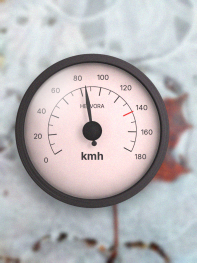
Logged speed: 85,km/h
